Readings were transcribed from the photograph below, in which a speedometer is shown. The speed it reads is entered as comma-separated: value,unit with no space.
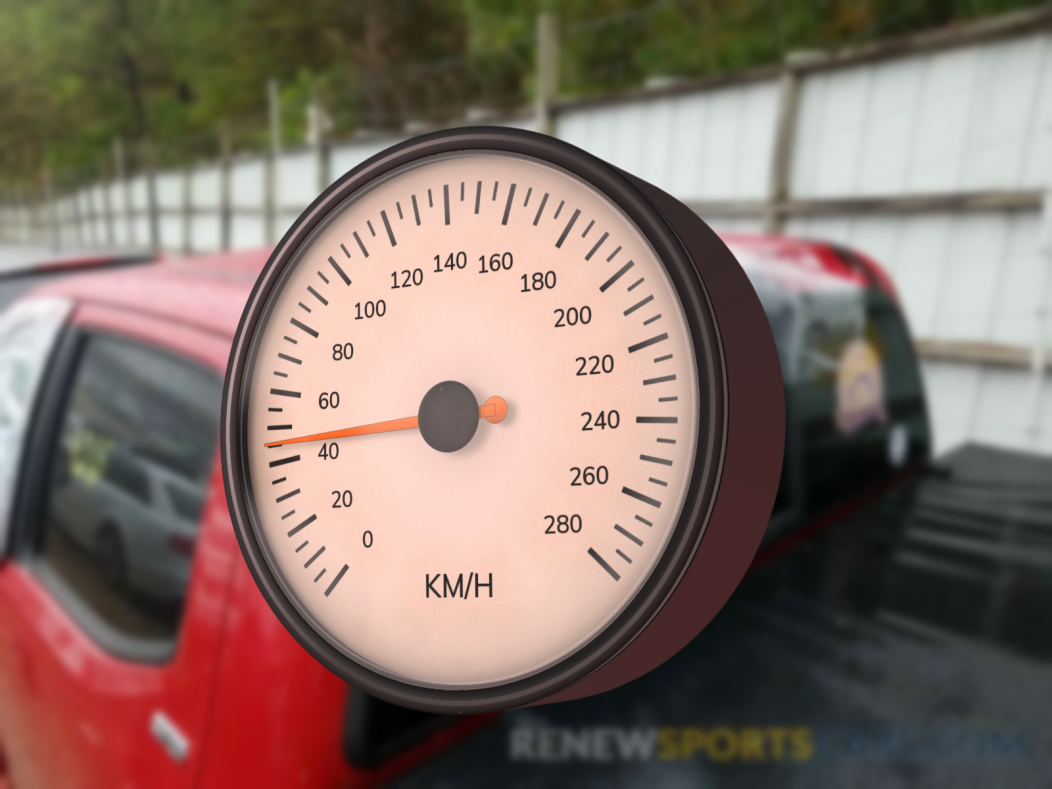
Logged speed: 45,km/h
